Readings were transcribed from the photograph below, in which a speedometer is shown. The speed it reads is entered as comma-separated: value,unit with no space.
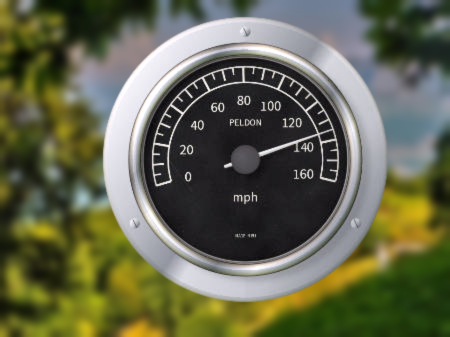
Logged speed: 135,mph
